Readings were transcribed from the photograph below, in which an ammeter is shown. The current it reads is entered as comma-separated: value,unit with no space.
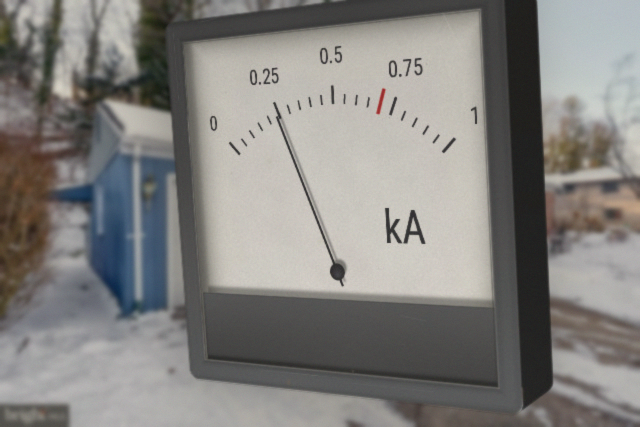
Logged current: 0.25,kA
